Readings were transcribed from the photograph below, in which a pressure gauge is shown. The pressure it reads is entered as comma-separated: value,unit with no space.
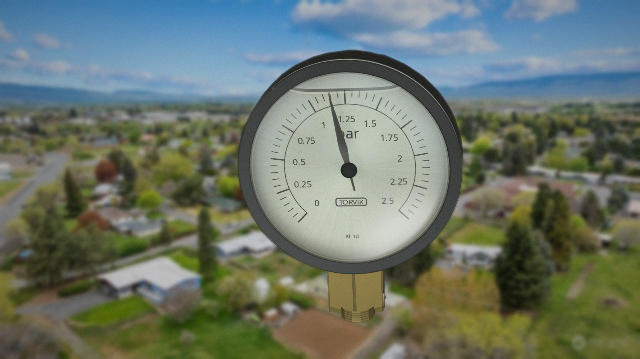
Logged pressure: 1.15,bar
